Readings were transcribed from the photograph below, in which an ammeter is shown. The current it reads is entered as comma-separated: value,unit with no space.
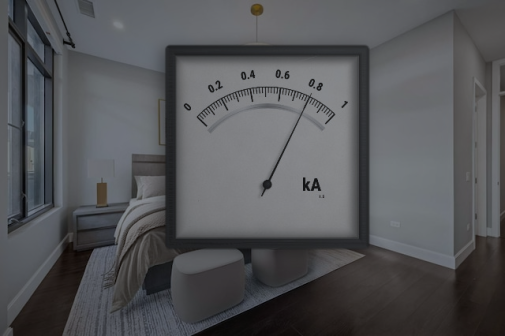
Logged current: 0.8,kA
